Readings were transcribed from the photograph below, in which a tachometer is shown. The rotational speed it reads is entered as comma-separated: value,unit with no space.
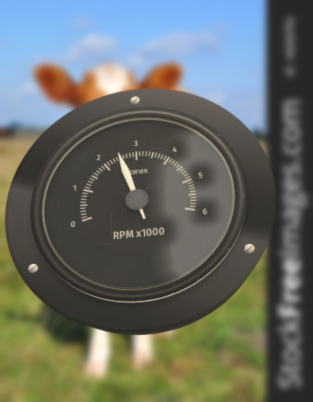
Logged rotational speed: 2500,rpm
